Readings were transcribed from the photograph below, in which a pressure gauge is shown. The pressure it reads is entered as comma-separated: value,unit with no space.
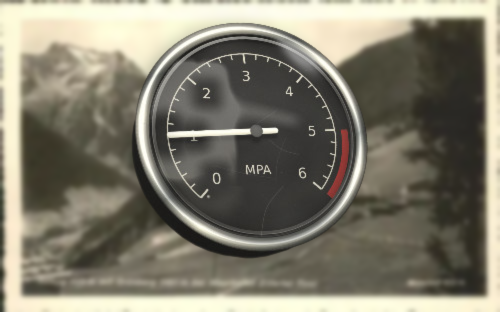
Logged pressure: 1,MPa
